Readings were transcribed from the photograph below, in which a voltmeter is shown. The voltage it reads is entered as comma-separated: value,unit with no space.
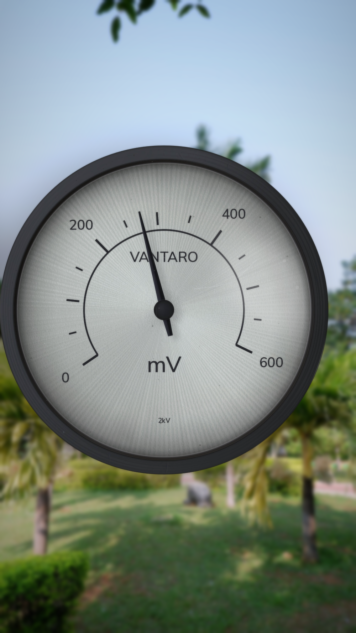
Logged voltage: 275,mV
